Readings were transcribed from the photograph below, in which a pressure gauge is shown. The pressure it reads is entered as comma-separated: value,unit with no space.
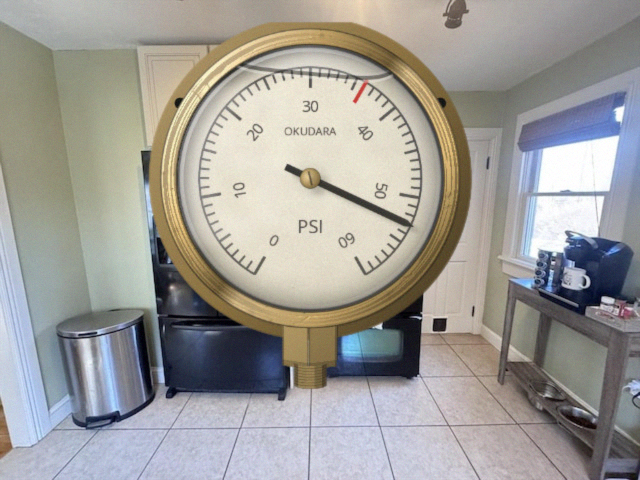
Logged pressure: 53,psi
